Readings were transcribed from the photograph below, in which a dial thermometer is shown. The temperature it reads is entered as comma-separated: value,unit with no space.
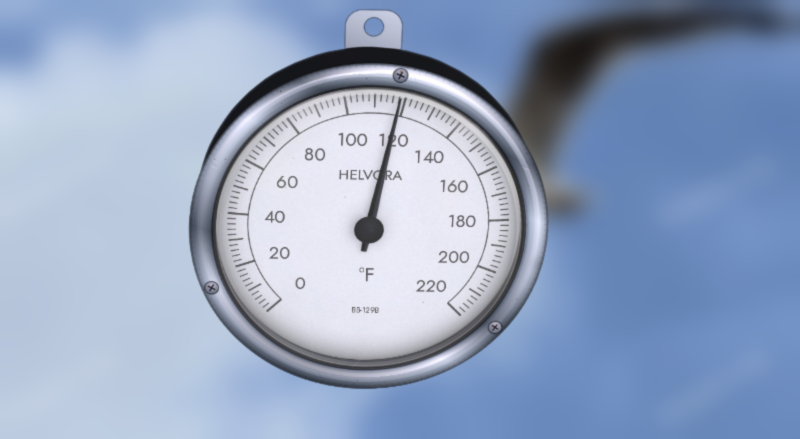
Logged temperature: 118,°F
